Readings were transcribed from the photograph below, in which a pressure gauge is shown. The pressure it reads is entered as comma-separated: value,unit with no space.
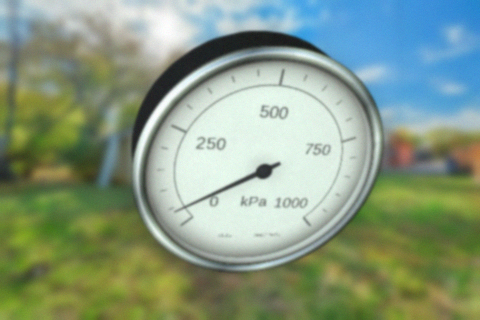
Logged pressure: 50,kPa
